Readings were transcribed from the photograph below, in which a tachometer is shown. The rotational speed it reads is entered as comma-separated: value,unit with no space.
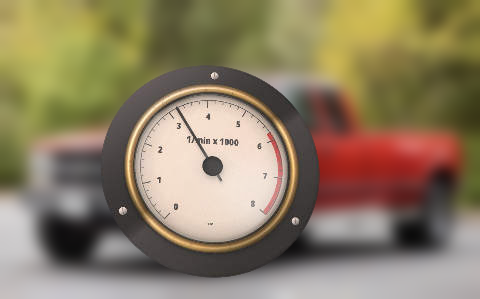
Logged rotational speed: 3200,rpm
